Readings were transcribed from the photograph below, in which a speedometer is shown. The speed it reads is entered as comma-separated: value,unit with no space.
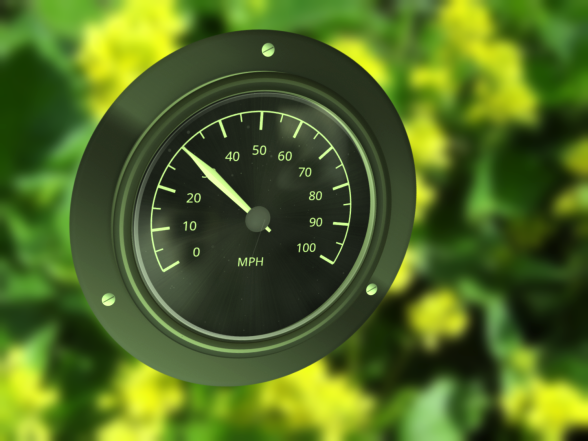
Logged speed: 30,mph
